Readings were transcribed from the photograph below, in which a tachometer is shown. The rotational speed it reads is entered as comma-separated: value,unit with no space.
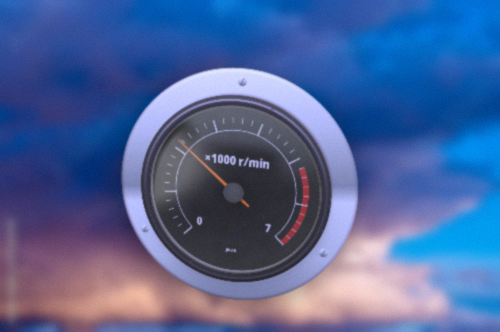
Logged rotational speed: 2200,rpm
